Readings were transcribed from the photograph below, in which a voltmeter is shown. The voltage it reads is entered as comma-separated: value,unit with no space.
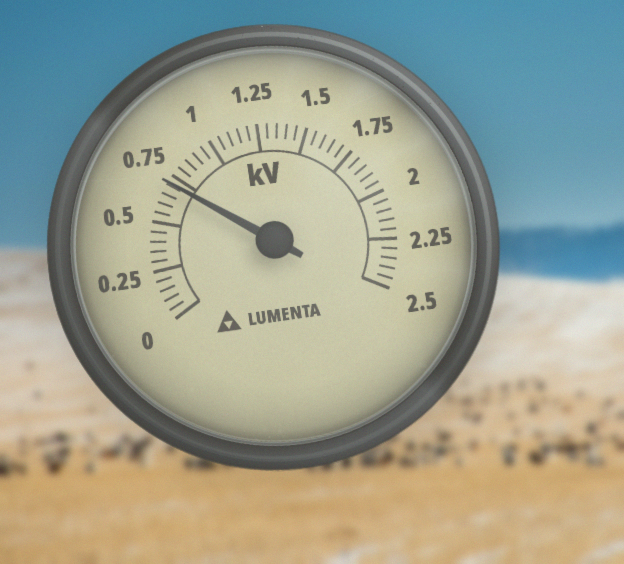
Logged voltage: 0.7,kV
